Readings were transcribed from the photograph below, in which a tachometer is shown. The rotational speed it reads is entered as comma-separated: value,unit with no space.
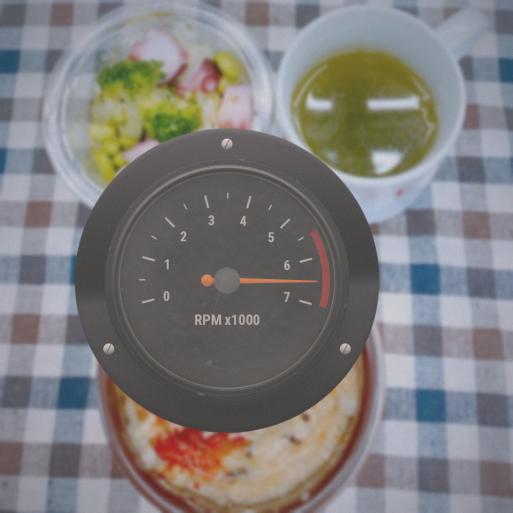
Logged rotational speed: 6500,rpm
